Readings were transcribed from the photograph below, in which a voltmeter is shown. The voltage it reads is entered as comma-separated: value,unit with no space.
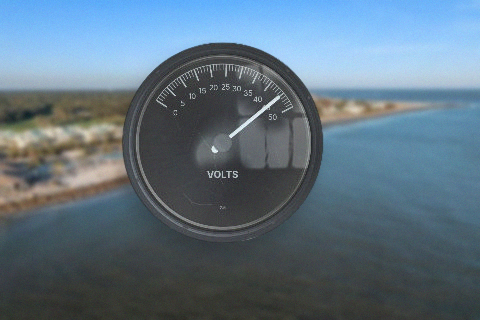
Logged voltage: 45,V
